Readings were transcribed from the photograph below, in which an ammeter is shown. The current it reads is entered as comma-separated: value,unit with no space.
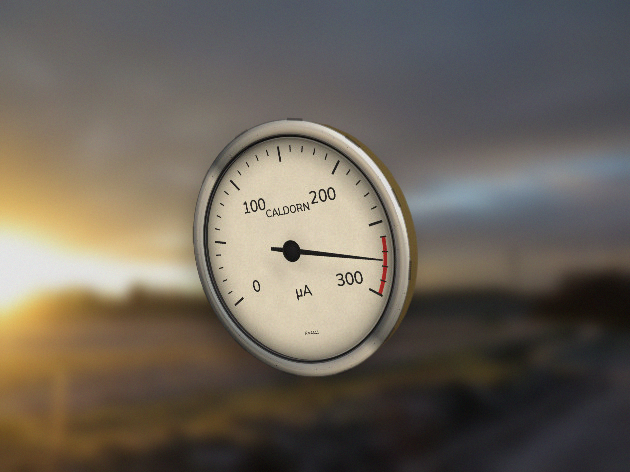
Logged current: 275,µA
